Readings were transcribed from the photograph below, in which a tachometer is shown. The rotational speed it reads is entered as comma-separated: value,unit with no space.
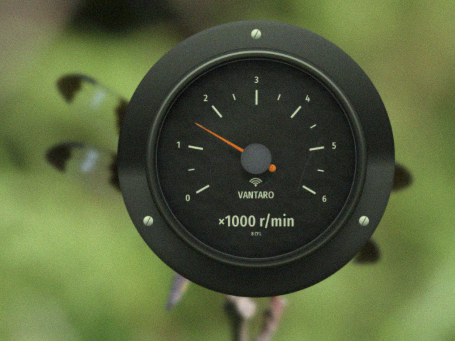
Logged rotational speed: 1500,rpm
